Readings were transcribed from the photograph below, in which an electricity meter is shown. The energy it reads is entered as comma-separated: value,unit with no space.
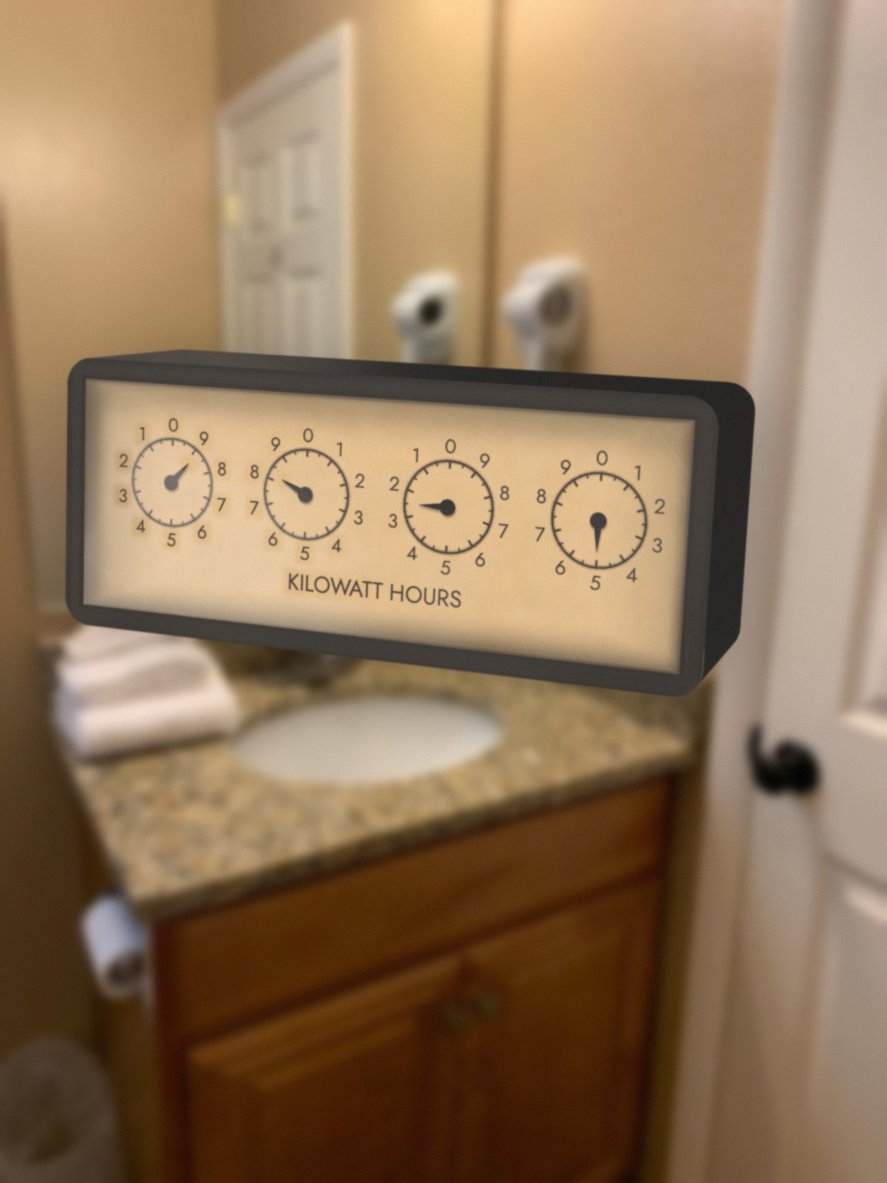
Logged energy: 8825,kWh
